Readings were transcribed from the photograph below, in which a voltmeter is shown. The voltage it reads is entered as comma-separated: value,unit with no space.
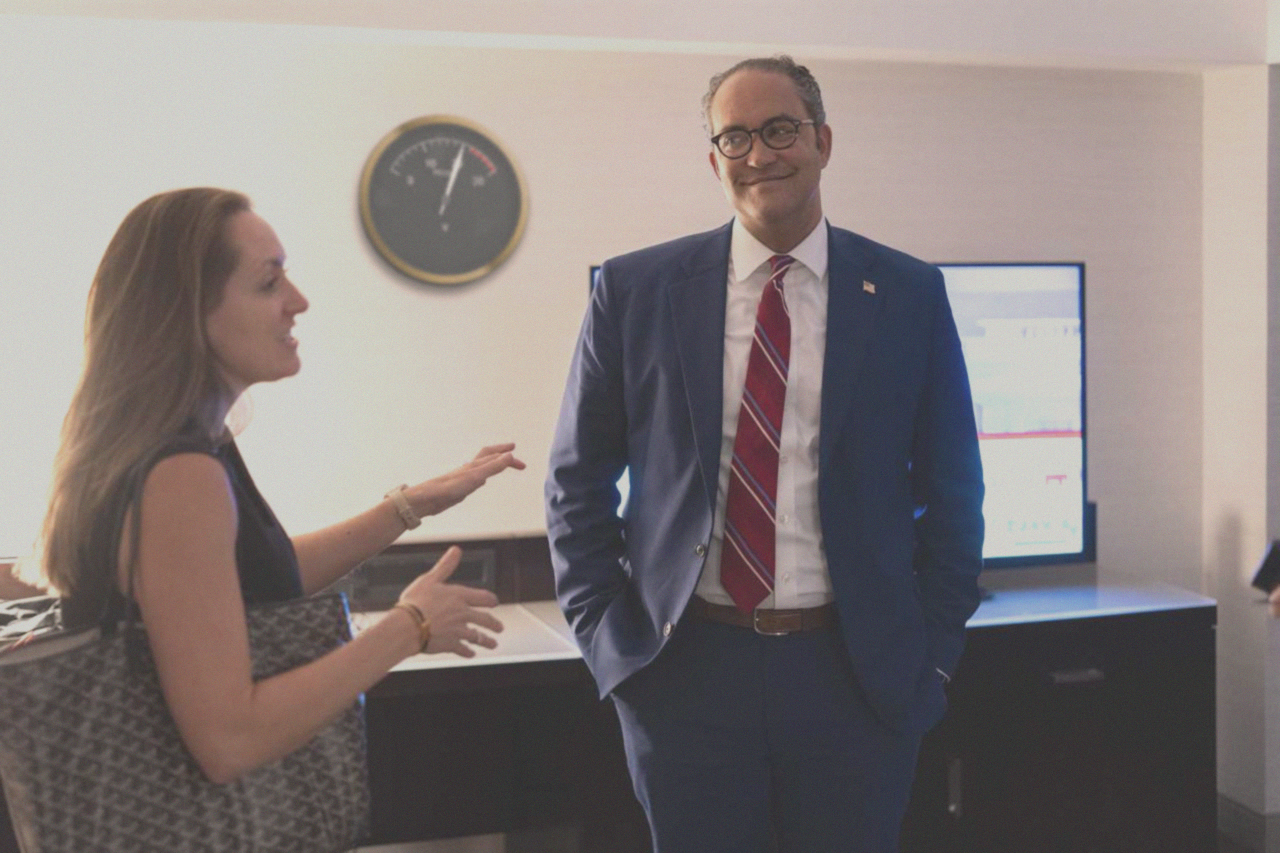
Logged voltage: 20,V
